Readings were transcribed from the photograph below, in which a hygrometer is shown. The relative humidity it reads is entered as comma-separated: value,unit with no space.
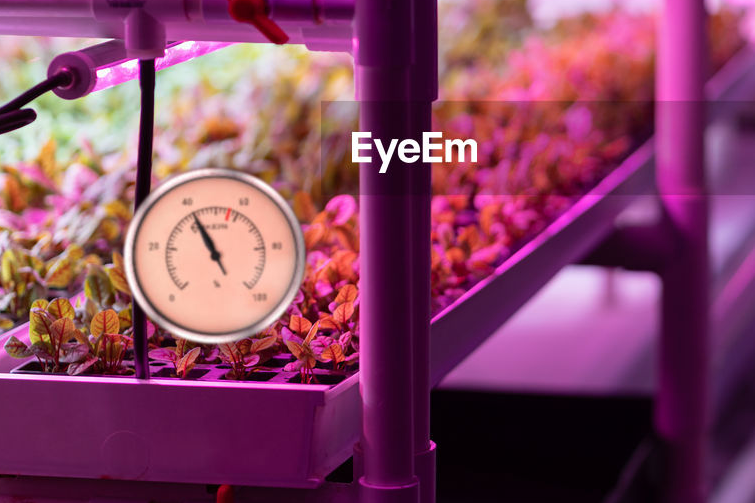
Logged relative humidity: 40,%
